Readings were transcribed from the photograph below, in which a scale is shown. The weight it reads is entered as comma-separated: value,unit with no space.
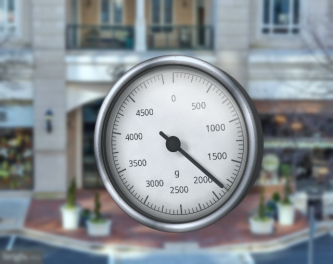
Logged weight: 1850,g
